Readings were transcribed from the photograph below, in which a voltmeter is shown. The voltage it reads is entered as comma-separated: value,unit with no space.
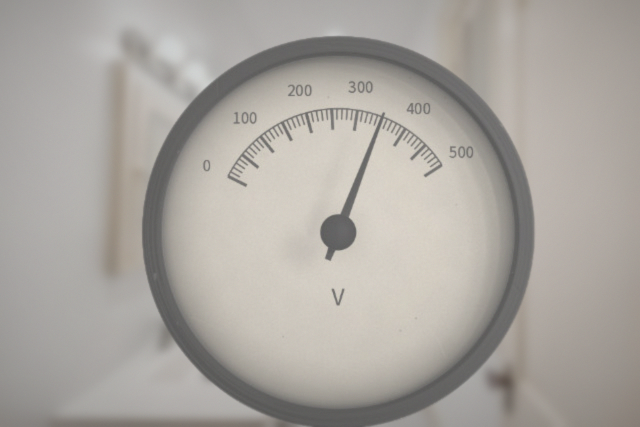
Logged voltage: 350,V
